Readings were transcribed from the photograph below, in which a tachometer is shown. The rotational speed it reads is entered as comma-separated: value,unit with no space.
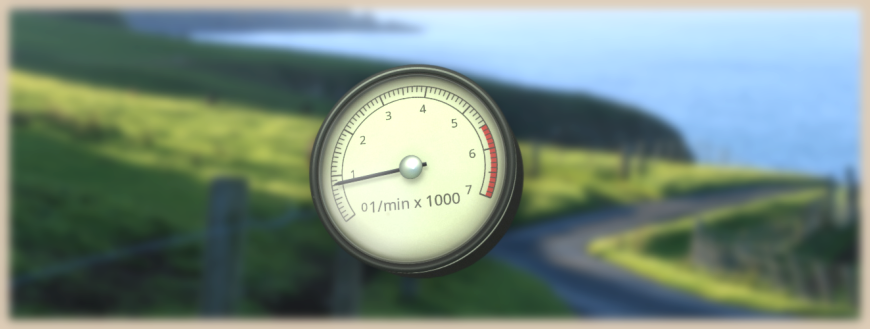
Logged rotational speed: 800,rpm
